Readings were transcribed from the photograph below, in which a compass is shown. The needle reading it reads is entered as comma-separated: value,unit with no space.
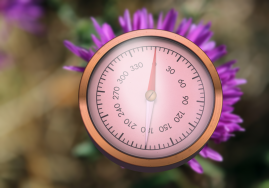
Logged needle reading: 0,°
